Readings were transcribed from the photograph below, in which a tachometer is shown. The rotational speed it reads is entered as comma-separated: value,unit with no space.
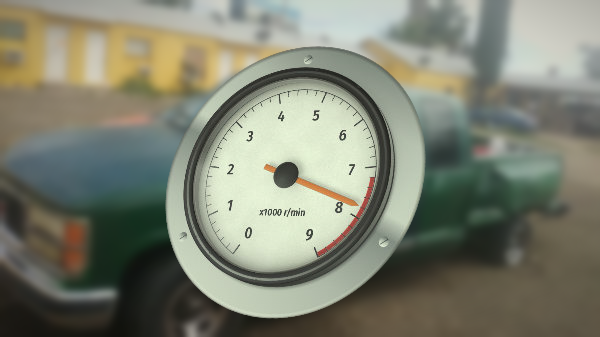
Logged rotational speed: 7800,rpm
